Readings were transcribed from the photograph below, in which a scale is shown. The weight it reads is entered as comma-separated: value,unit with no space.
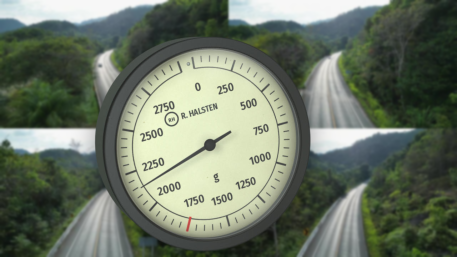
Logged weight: 2150,g
